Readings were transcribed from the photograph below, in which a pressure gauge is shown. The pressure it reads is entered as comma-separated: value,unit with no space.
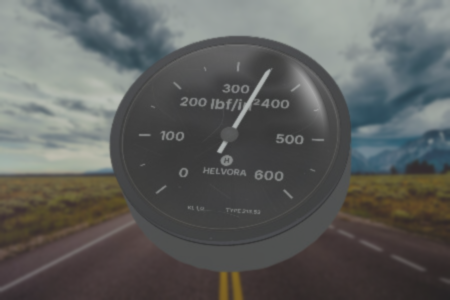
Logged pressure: 350,psi
